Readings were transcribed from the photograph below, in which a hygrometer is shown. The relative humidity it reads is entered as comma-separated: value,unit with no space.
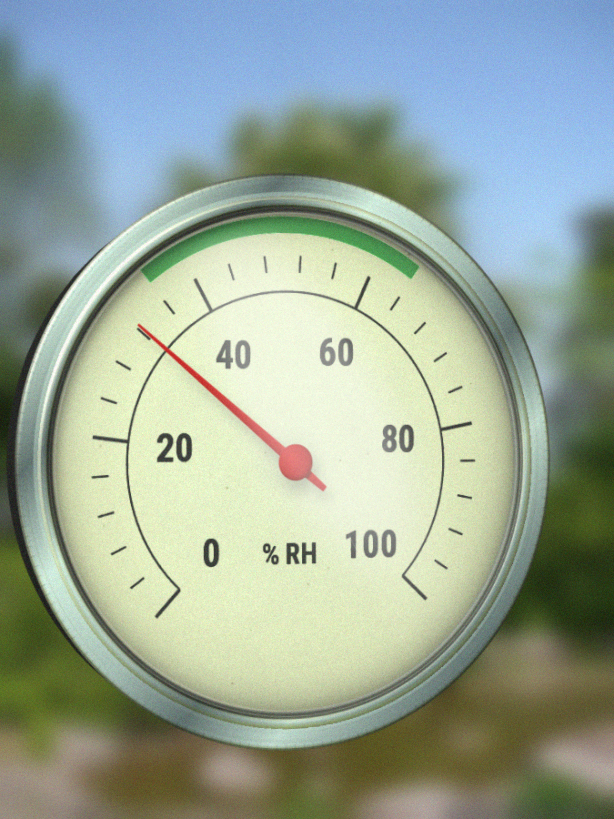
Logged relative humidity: 32,%
